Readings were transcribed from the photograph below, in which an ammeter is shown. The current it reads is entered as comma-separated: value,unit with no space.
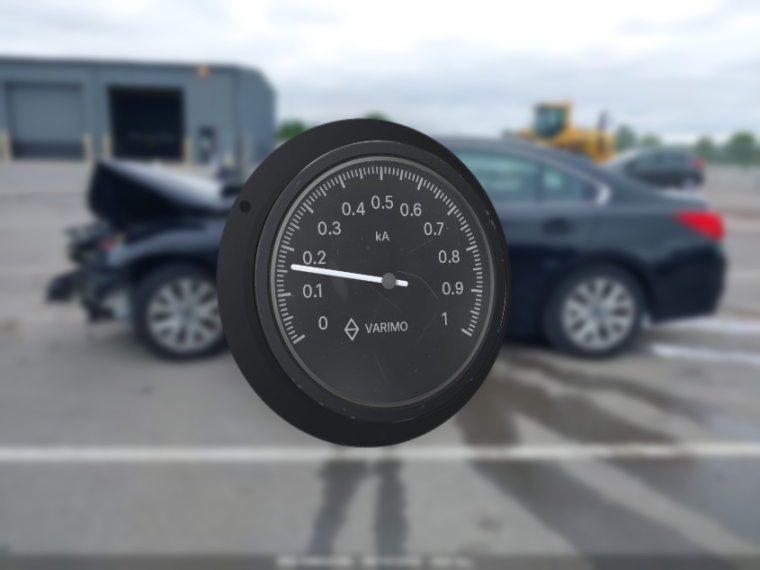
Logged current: 0.16,kA
